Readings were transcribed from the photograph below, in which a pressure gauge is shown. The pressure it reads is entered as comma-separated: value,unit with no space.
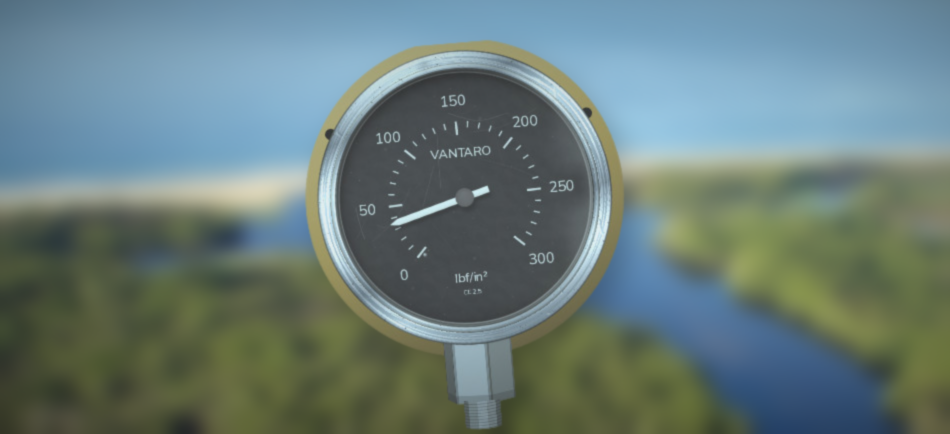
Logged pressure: 35,psi
